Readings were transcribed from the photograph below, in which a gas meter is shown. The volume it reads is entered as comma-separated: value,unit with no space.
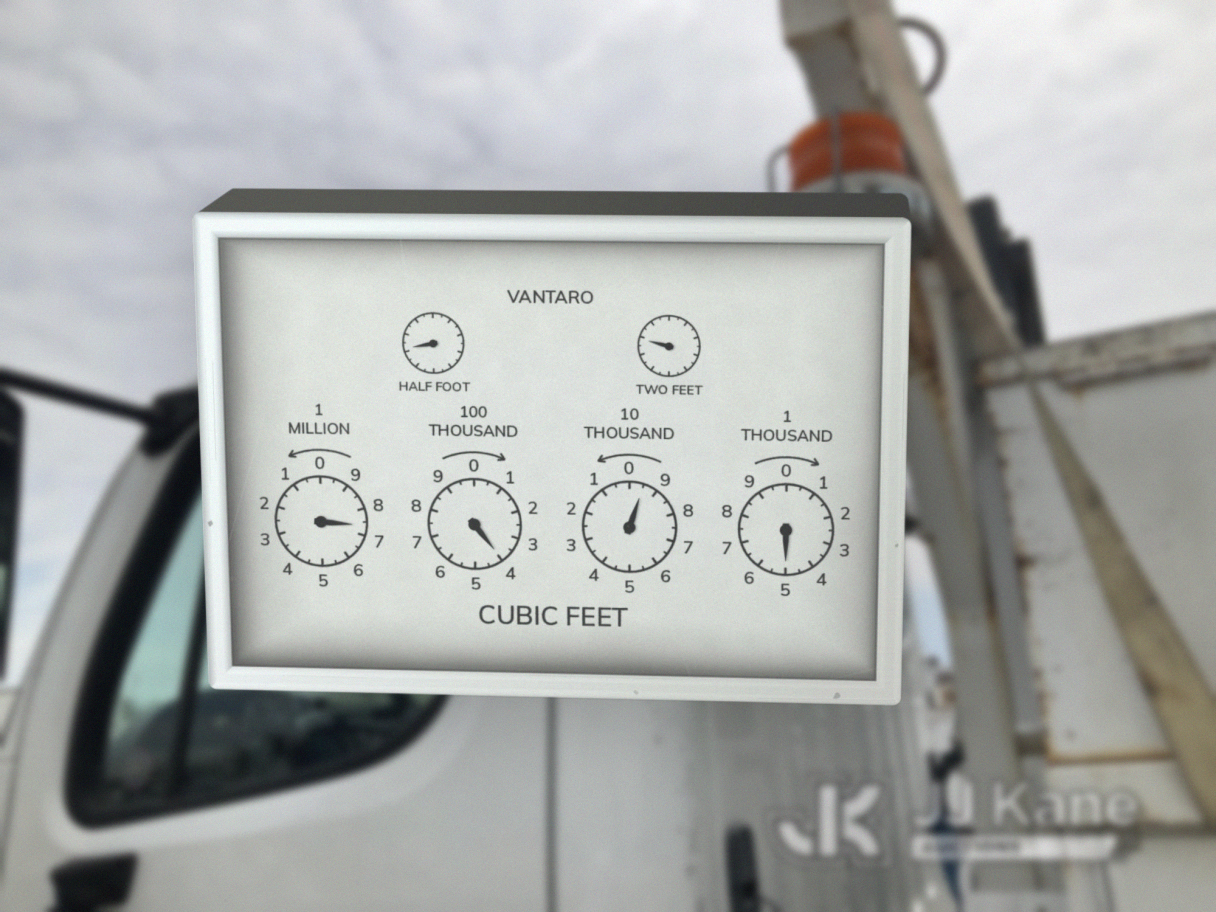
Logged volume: 739500,ft³
